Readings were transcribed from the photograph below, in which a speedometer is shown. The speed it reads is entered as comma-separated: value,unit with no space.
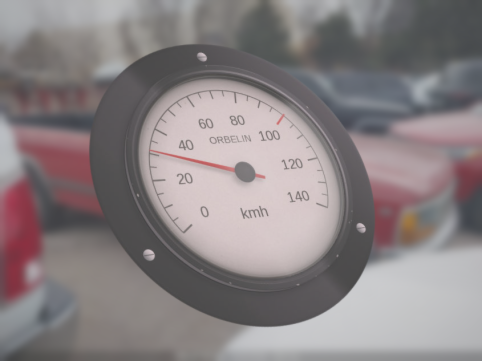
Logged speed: 30,km/h
